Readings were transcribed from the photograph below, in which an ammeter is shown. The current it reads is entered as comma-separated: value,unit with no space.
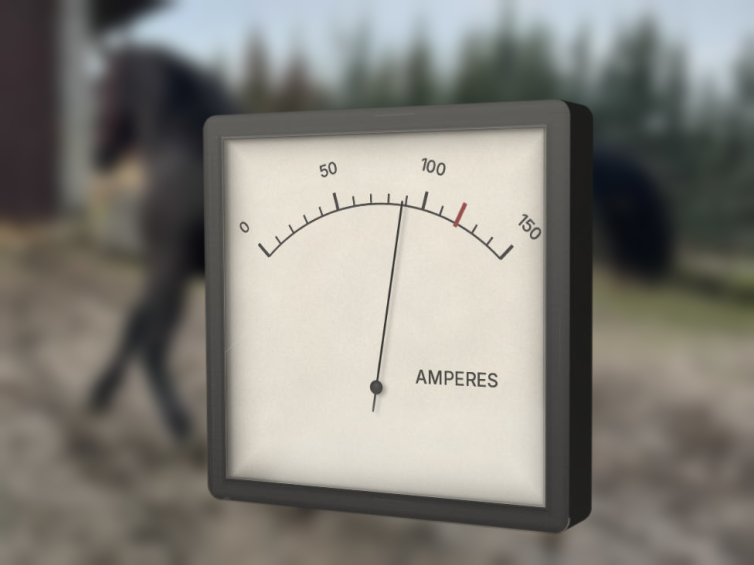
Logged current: 90,A
